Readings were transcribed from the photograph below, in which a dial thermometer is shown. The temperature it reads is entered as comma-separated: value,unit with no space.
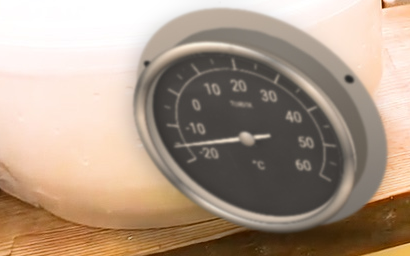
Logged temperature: -15,°C
